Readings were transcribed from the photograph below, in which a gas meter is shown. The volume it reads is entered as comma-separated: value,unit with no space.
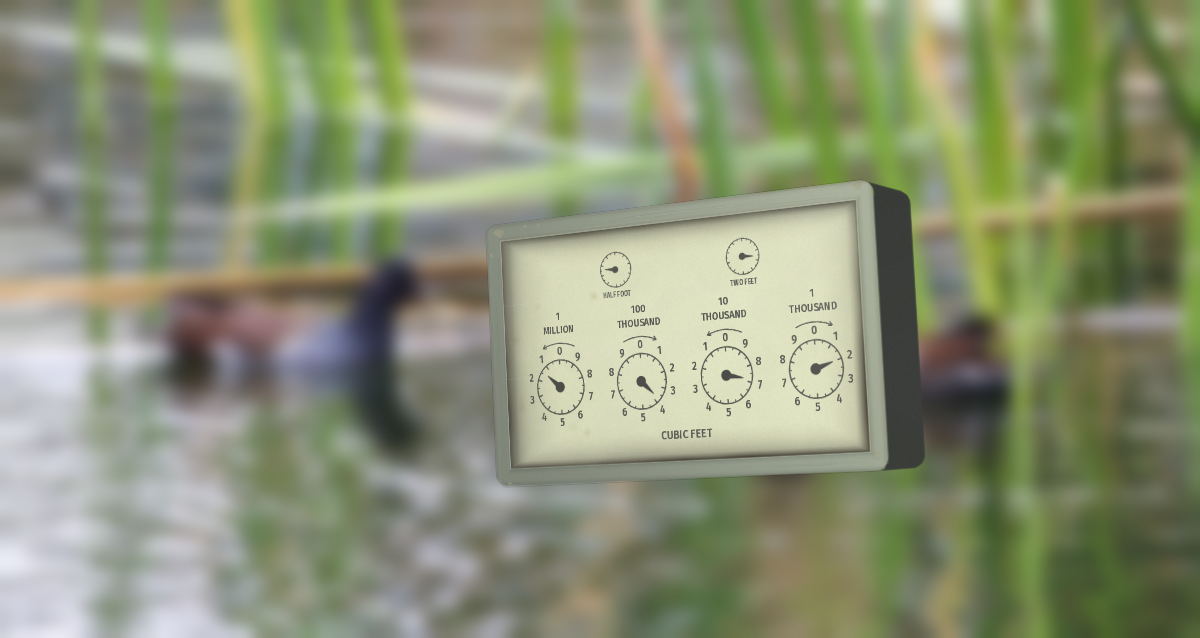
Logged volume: 137200,ft³
